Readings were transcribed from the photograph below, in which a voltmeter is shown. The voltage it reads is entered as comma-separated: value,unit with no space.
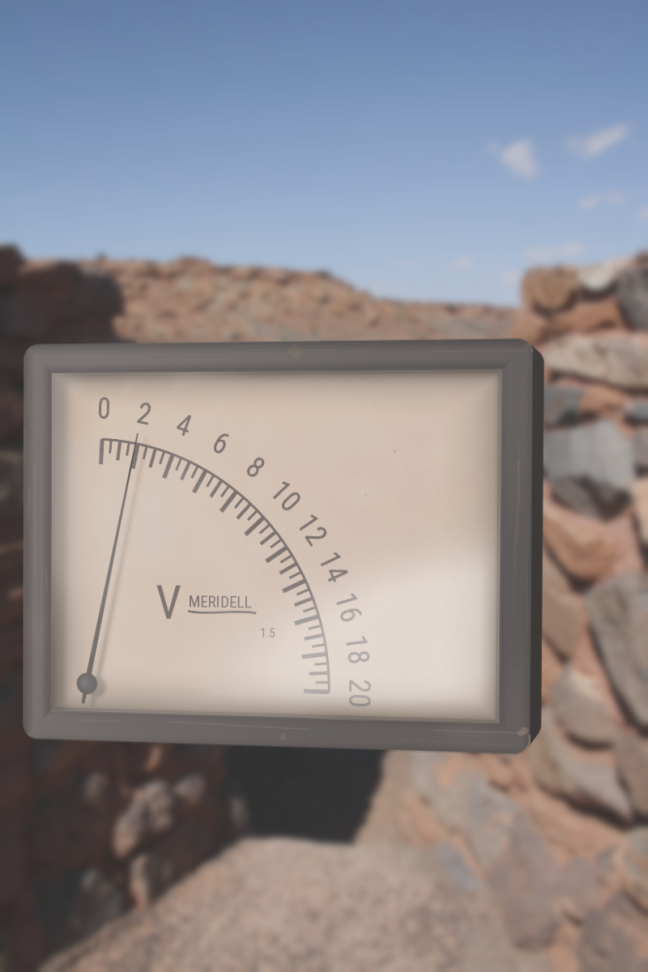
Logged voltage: 2,V
